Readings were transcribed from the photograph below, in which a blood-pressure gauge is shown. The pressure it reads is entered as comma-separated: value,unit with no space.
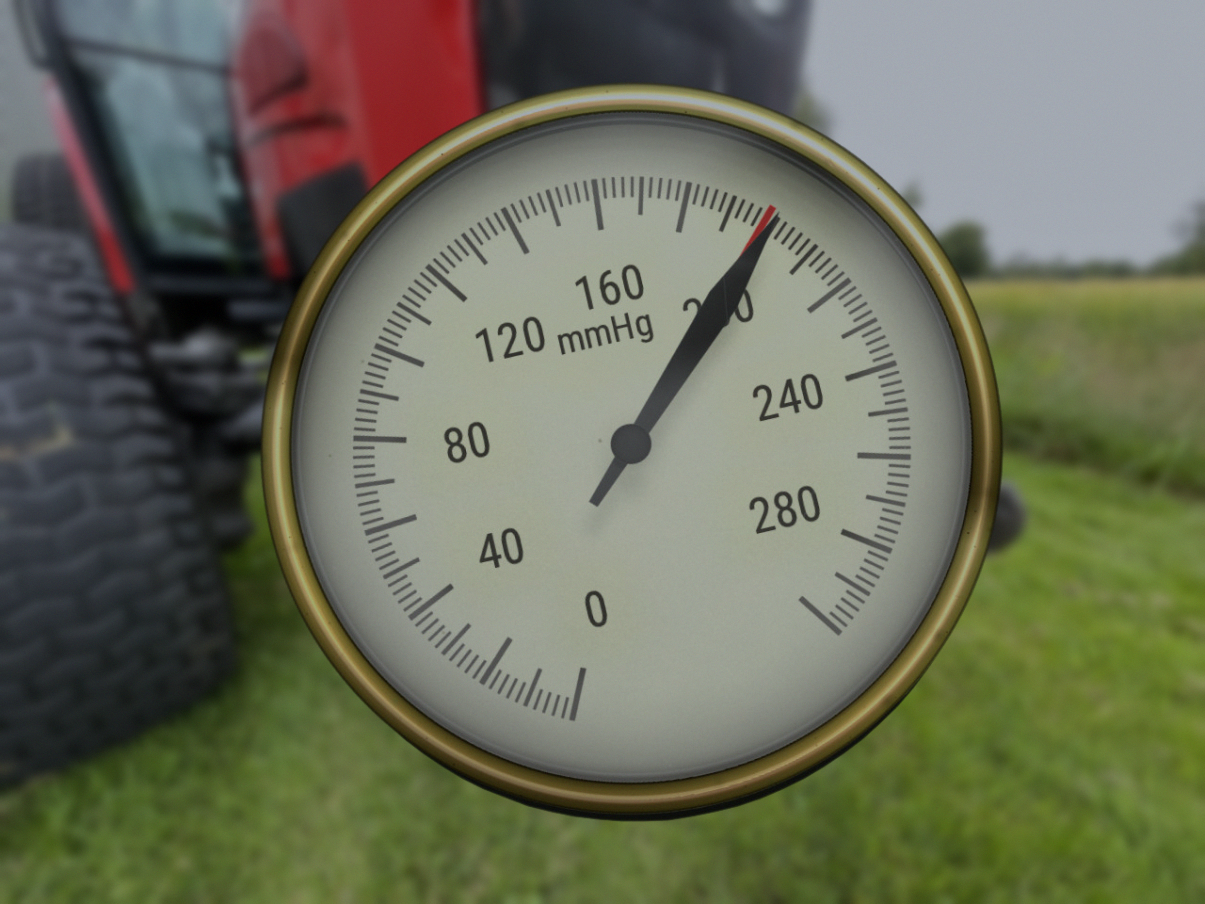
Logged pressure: 200,mmHg
